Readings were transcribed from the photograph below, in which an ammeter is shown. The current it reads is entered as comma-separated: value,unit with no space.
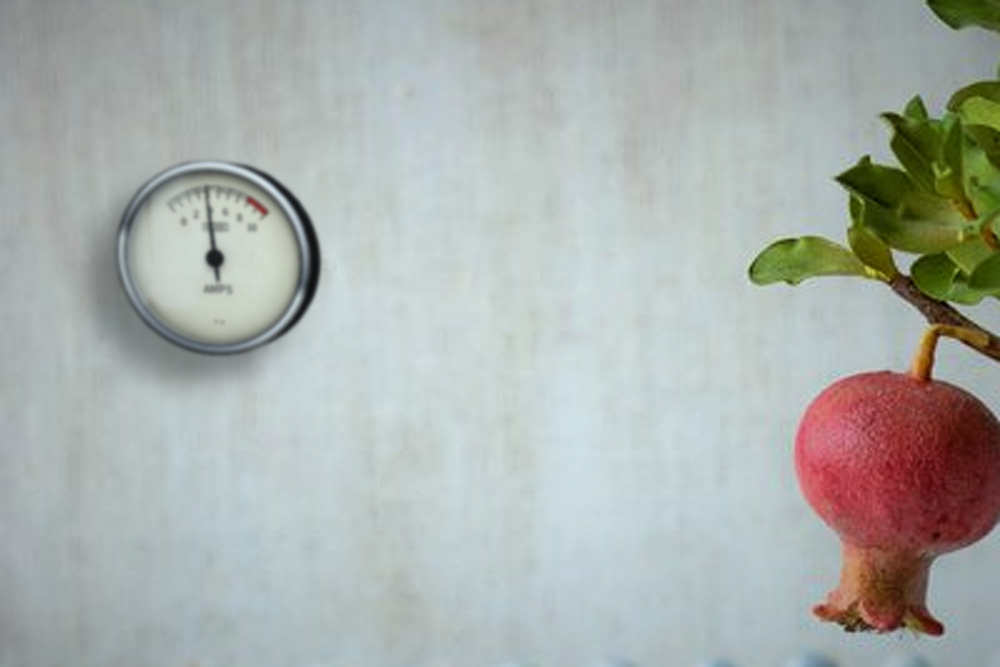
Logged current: 4,A
